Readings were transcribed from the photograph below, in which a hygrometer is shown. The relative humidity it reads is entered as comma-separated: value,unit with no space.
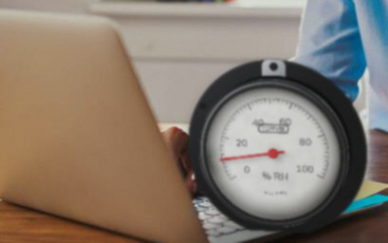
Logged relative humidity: 10,%
